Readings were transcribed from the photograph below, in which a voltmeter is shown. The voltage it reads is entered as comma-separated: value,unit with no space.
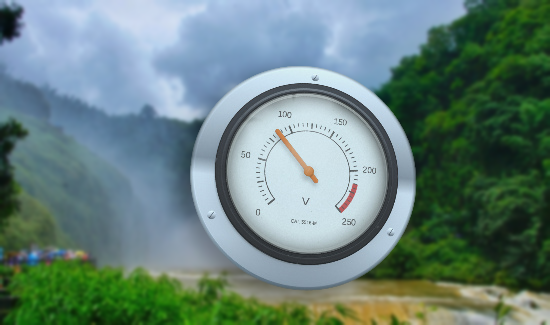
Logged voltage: 85,V
